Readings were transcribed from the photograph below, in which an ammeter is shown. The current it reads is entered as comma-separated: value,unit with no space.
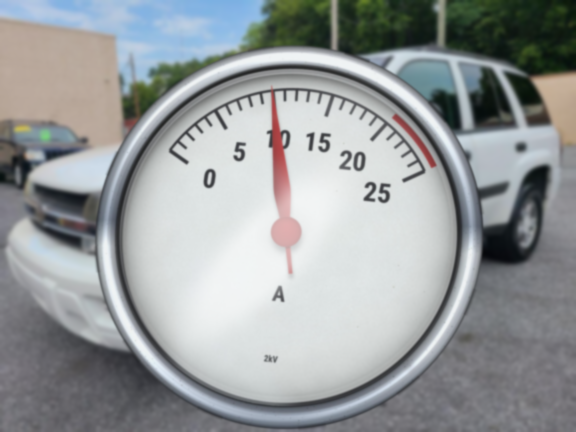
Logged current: 10,A
